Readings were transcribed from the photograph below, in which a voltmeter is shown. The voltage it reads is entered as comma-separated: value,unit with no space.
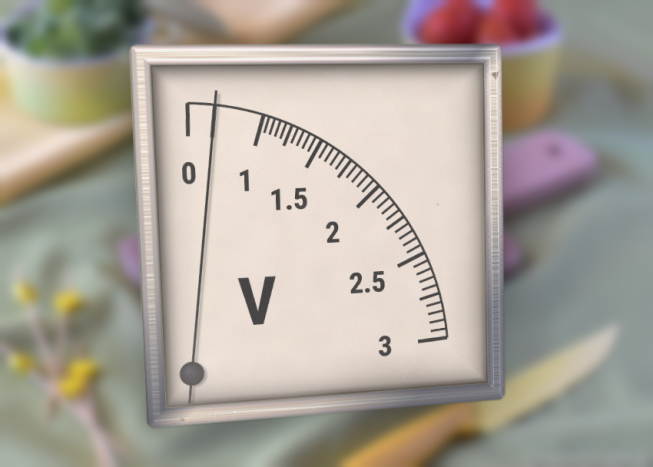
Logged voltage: 0.5,V
